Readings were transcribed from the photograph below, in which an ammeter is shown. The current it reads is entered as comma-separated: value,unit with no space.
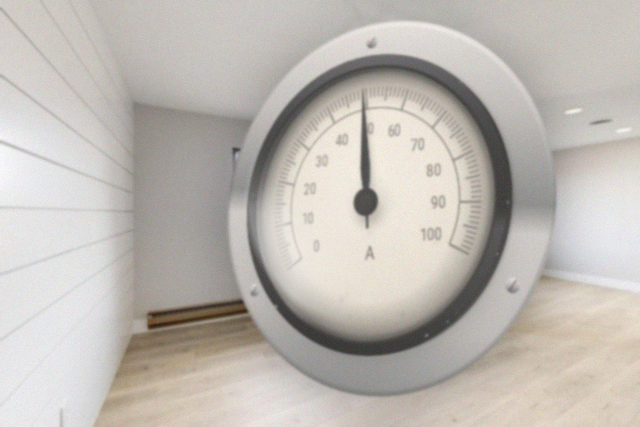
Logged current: 50,A
